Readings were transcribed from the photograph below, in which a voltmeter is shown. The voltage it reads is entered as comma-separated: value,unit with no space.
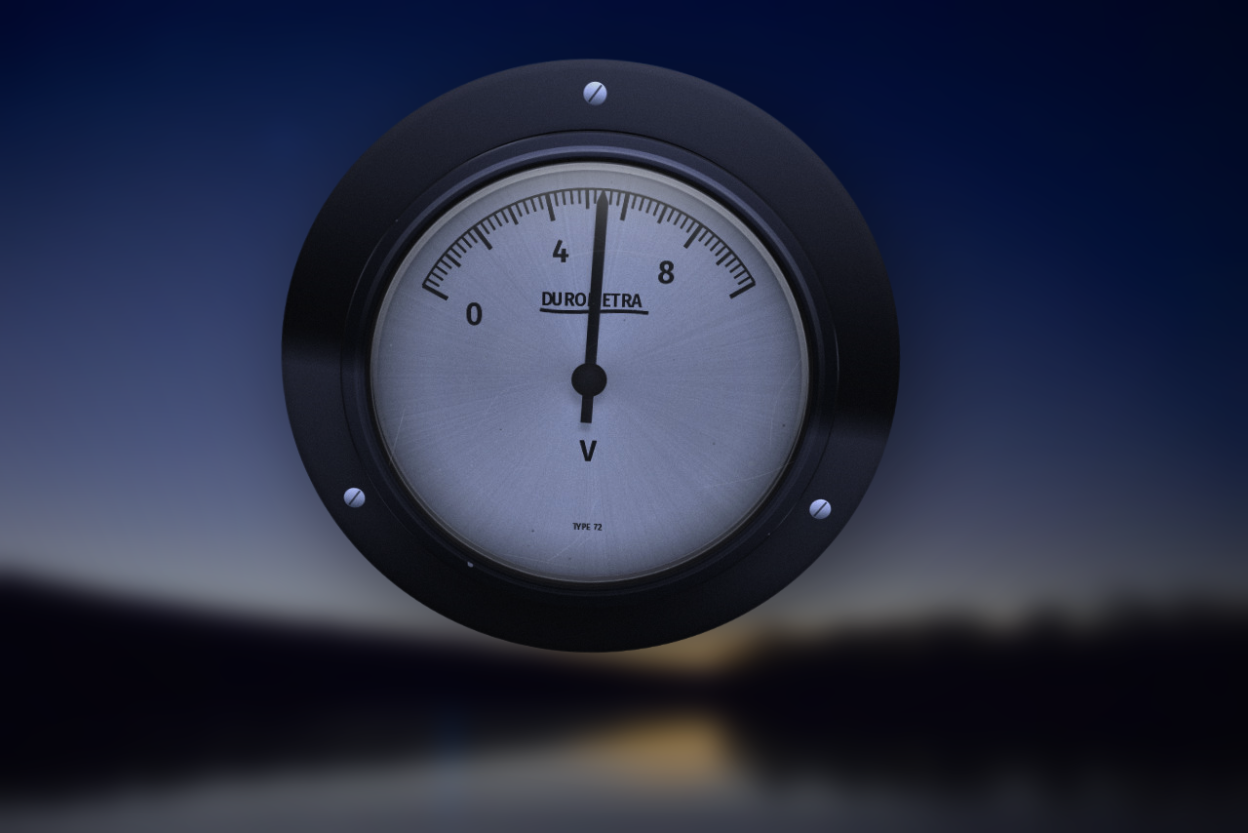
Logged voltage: 5.4,V
